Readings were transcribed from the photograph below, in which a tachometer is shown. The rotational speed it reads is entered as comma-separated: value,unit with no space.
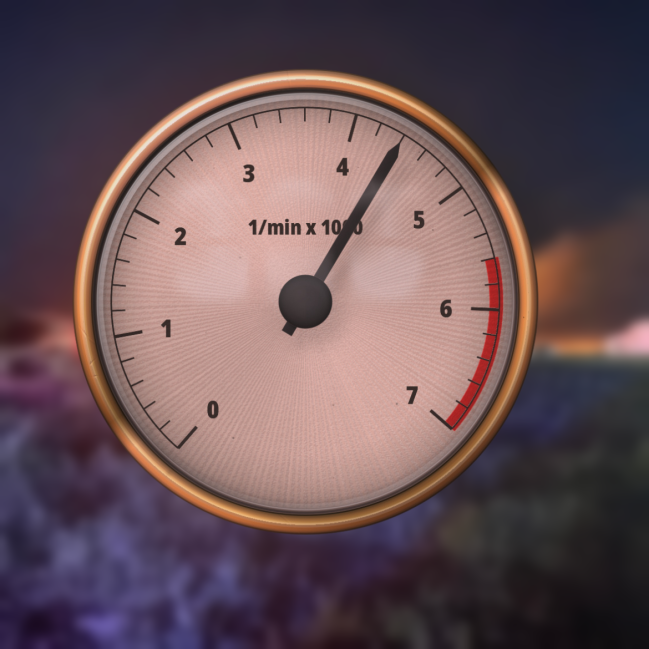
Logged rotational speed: 4400,rpm
